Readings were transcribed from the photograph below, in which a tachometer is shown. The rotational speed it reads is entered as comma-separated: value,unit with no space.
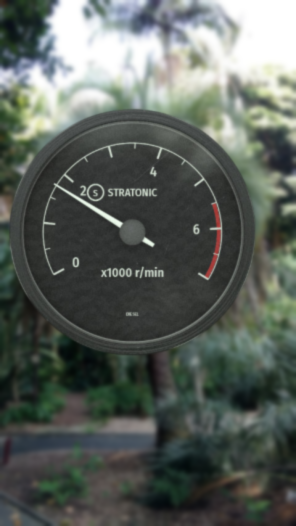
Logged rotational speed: 1750,rpm
